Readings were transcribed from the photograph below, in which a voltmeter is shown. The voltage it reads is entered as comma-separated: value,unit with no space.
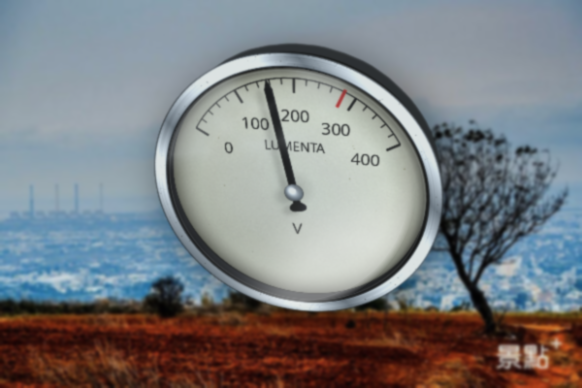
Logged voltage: 160,V
